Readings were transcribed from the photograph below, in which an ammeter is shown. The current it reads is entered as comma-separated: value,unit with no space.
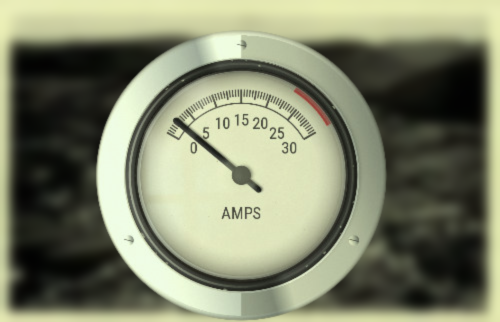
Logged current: 2.5,A
